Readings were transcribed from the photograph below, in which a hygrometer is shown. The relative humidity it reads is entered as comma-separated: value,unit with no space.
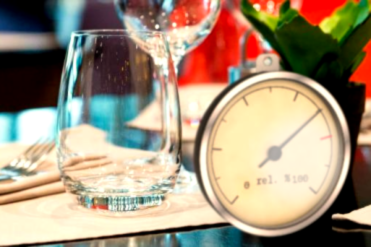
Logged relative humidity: 70,%
